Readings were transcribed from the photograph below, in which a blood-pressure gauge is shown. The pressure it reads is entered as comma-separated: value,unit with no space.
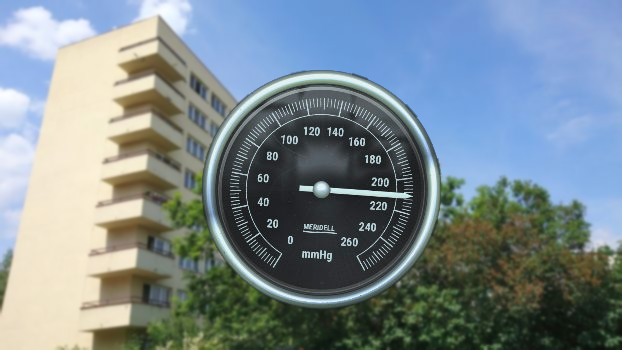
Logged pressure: 210,mmHg
